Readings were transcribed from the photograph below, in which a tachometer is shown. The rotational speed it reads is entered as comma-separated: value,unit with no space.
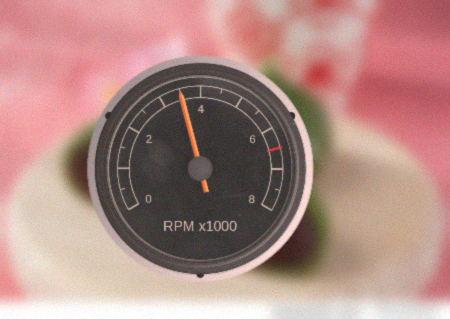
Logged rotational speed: 3500,rpm
